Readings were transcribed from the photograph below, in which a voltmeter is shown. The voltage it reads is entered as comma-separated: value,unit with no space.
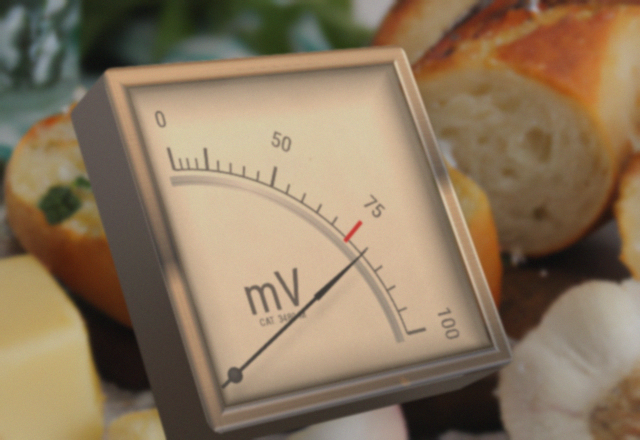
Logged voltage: 80,mV
